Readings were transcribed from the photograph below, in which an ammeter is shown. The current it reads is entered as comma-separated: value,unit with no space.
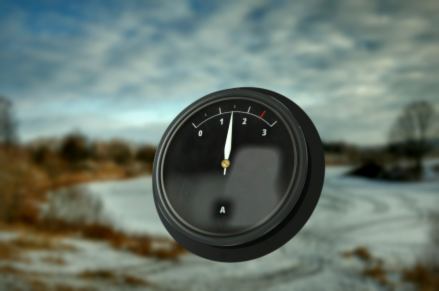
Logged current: 1.5,A
